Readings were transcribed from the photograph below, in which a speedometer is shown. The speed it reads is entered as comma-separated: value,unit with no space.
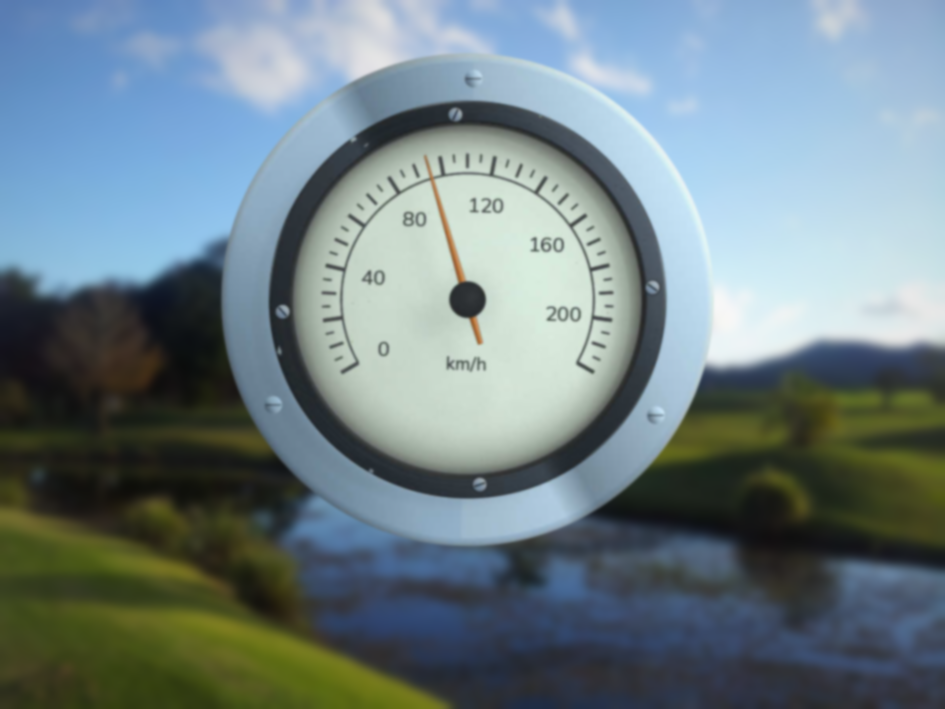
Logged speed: 95,km/h
